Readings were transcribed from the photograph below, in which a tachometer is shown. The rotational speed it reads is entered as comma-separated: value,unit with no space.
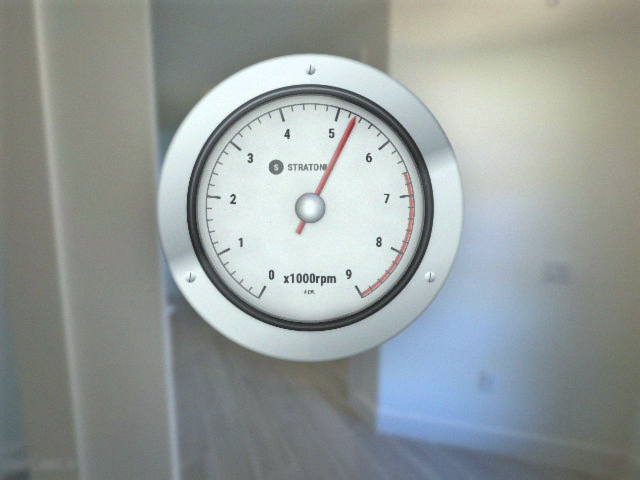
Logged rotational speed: 5300,rpm
